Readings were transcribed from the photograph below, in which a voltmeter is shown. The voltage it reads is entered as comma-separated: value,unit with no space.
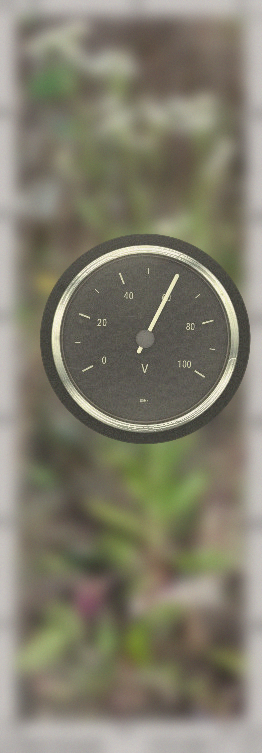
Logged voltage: 60,V
